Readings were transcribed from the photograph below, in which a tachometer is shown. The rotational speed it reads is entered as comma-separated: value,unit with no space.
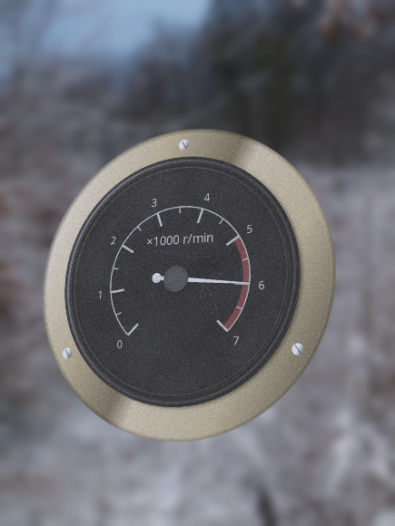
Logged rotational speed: 6000,rpm
